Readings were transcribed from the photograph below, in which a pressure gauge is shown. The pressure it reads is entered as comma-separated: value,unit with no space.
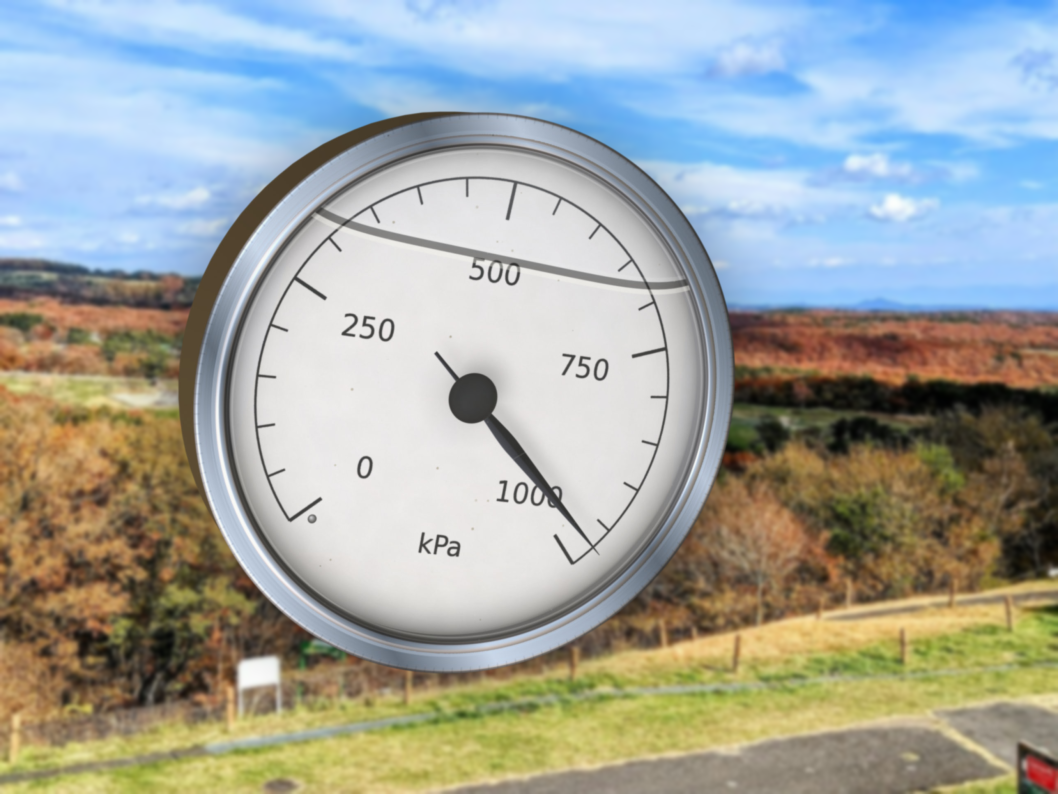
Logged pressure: 975,kPa
